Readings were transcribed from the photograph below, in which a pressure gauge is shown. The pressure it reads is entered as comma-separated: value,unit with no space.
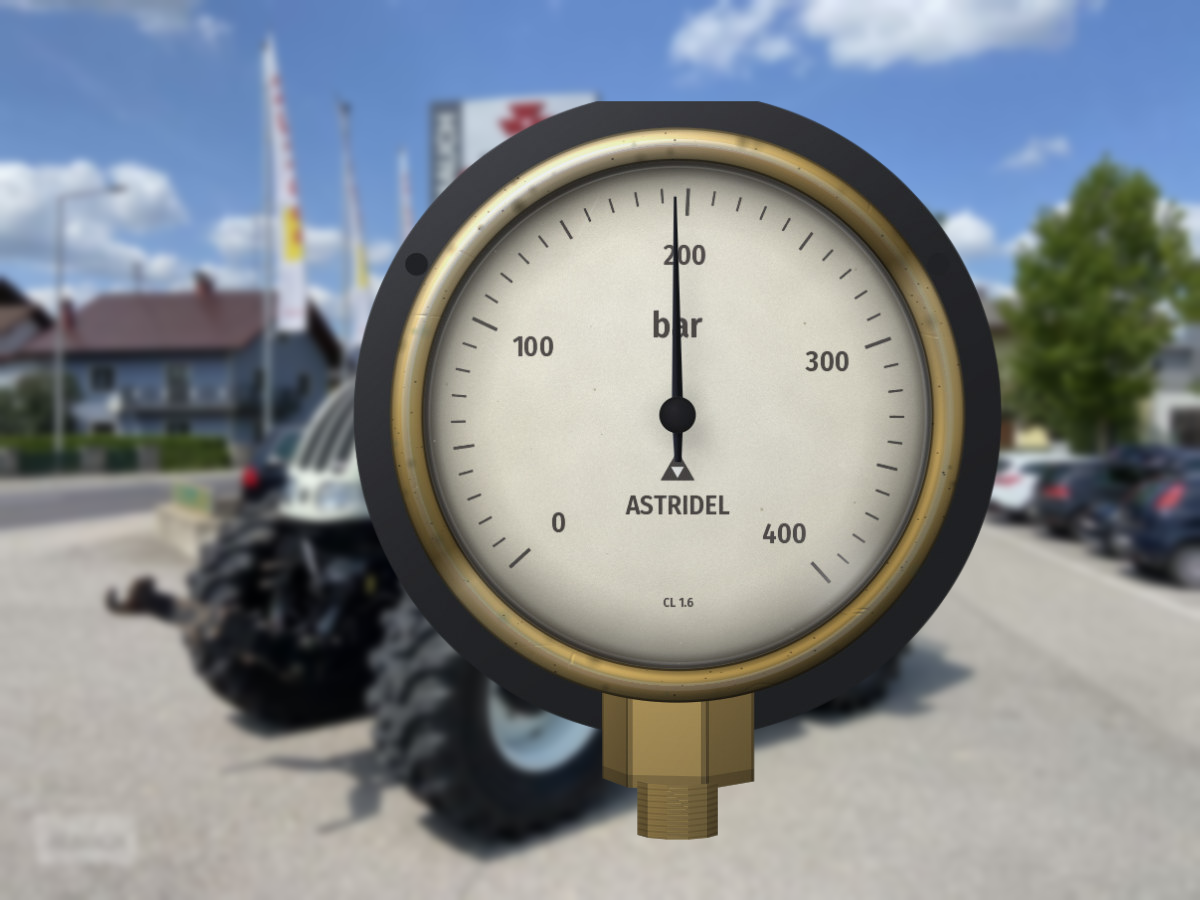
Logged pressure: 195,bar
